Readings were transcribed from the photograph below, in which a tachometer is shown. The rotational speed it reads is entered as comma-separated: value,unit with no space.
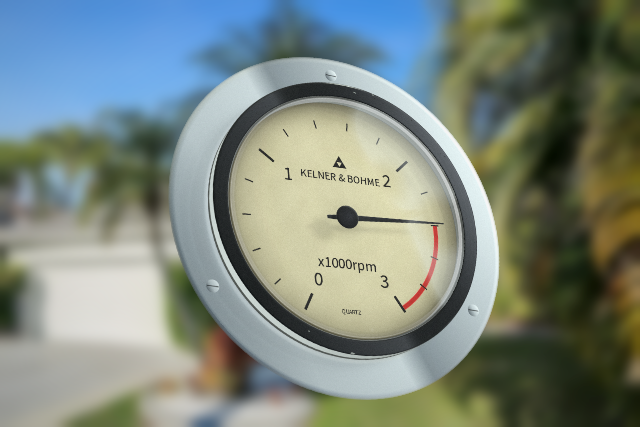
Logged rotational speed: 2400,rpm
